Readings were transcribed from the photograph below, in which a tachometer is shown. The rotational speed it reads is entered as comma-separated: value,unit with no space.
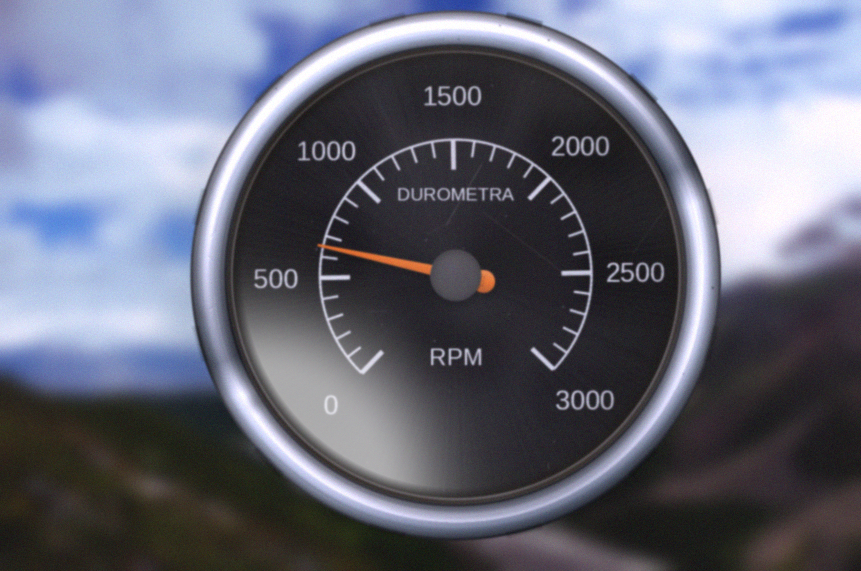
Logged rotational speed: 650,rpm
